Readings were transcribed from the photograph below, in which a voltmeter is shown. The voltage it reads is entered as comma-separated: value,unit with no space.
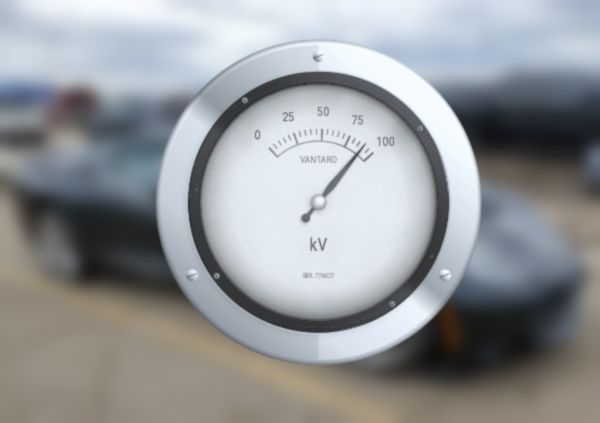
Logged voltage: 90,kV
